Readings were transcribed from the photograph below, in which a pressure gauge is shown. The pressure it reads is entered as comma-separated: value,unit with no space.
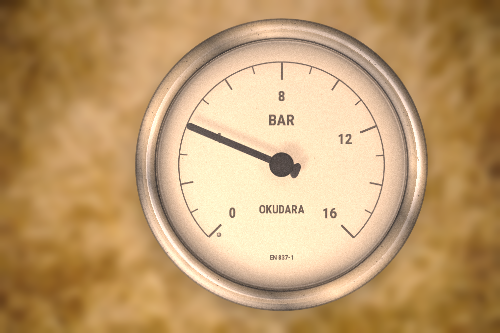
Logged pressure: 4,bar
